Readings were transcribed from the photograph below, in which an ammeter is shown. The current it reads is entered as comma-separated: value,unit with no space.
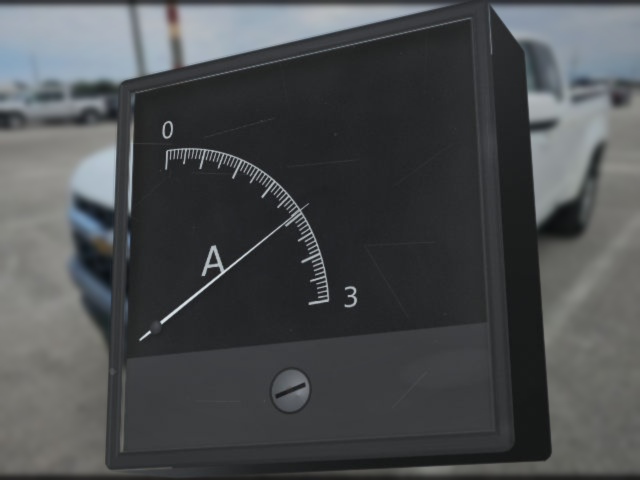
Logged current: 2,A
